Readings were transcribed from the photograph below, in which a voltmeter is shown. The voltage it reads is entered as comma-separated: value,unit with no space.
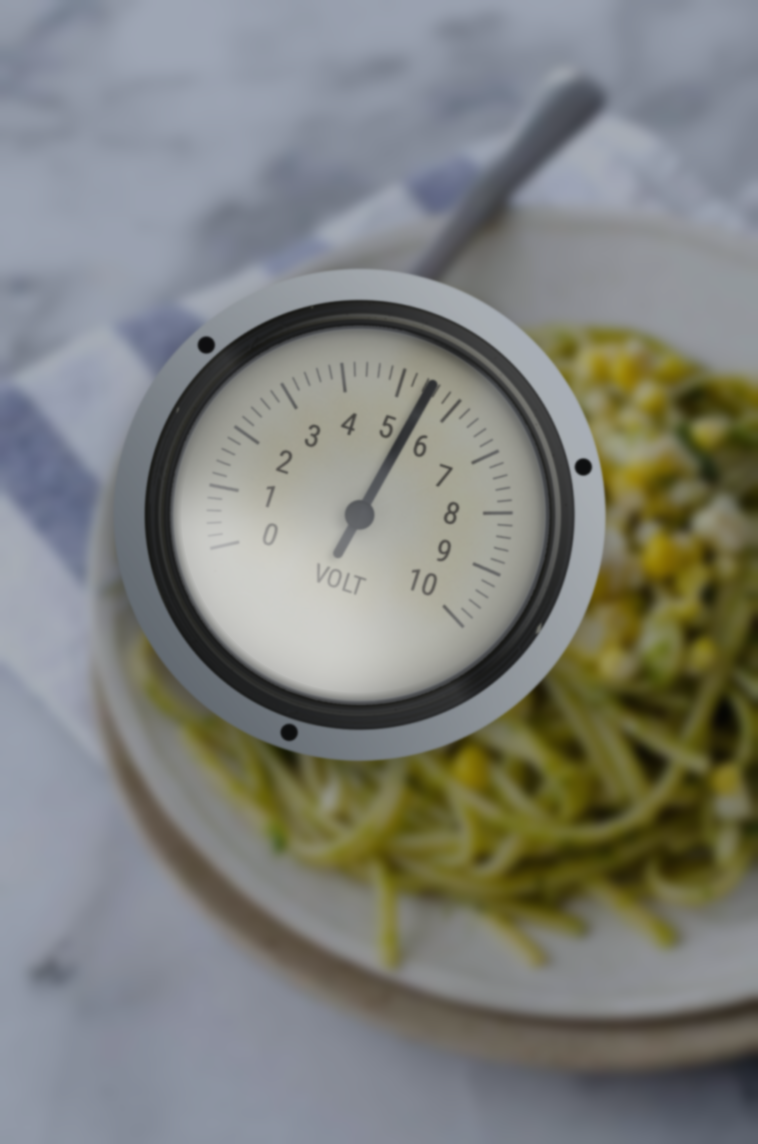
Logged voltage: 5.5,V
